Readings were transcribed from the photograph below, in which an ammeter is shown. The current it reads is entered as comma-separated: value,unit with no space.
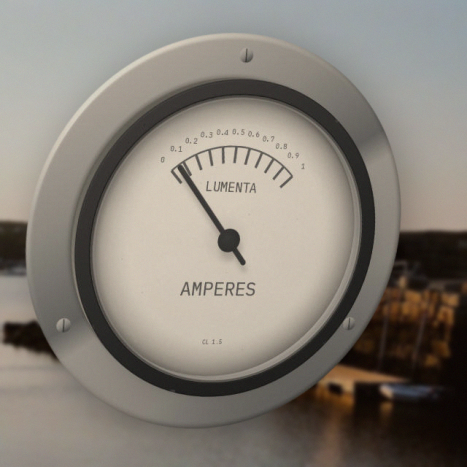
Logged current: 0.05,A
